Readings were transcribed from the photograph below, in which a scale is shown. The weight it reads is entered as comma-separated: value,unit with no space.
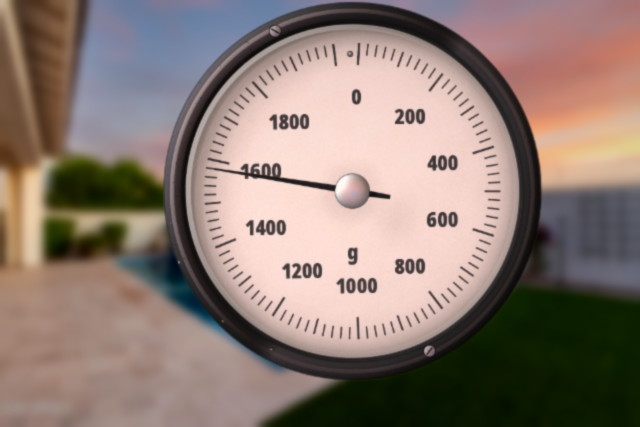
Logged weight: 1580,g
